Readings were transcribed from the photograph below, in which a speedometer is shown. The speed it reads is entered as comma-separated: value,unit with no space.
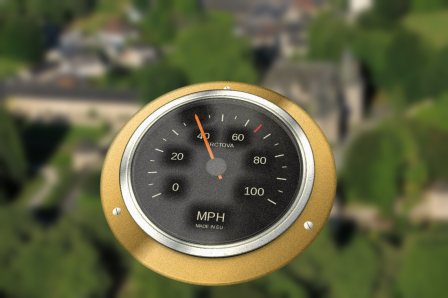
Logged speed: 40,mph
